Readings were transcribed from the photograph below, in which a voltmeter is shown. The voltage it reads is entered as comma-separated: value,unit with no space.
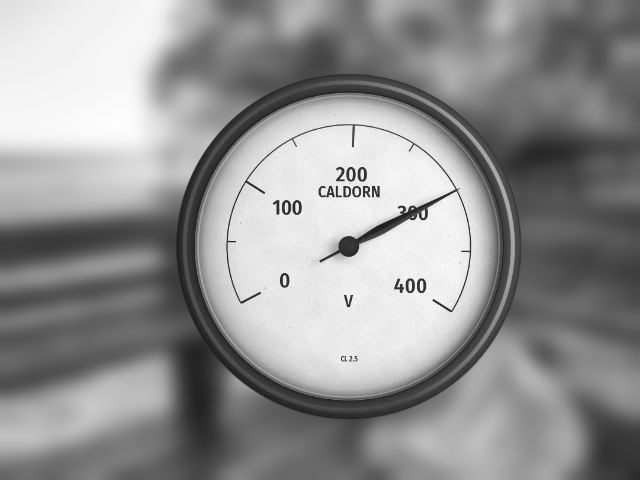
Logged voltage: 300,V
